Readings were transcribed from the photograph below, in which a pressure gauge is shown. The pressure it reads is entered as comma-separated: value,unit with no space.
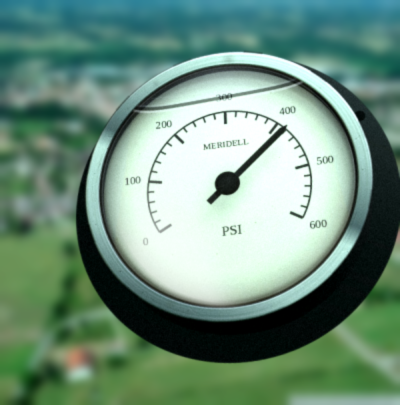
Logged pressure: 420,psi
